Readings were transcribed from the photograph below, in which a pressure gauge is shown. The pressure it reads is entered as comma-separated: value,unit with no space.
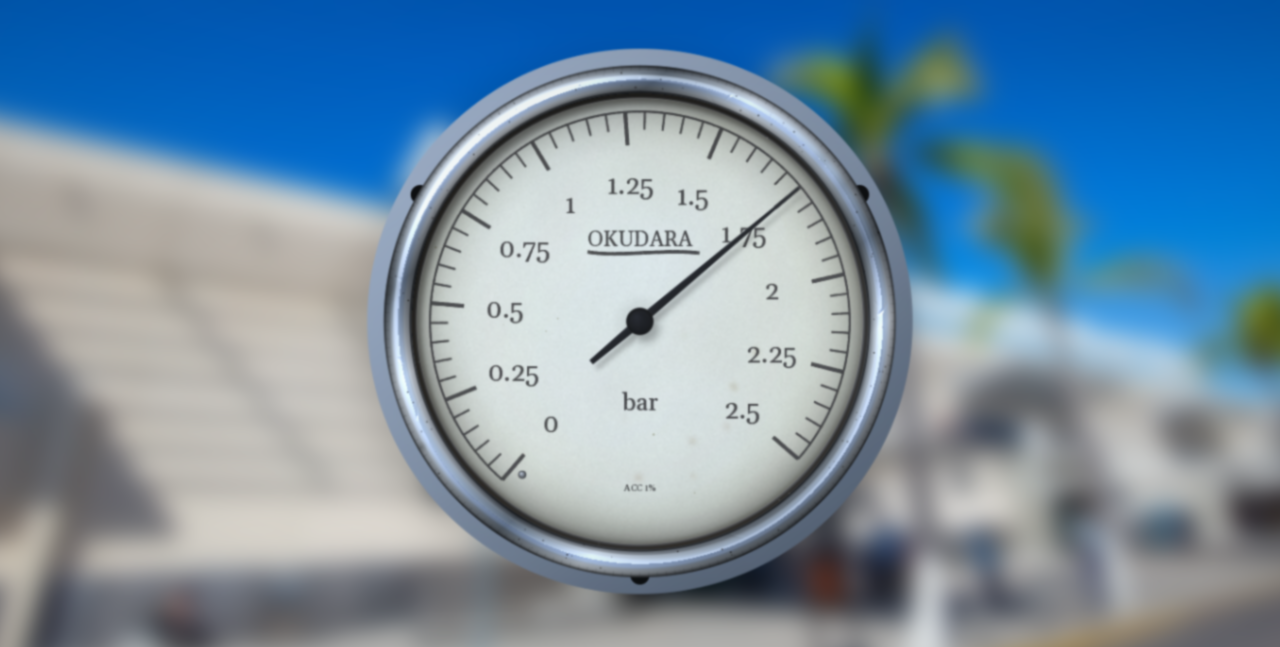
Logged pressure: 1.75,bar
